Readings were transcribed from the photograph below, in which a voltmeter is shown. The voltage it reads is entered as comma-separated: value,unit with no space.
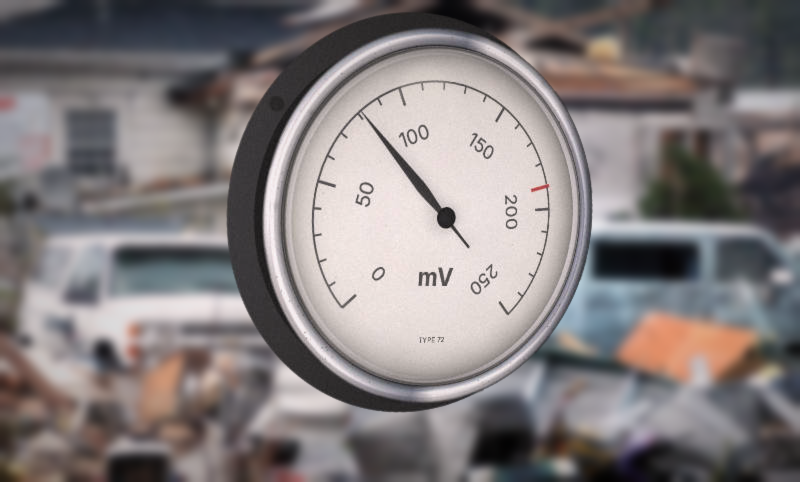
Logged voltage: 80,mV
